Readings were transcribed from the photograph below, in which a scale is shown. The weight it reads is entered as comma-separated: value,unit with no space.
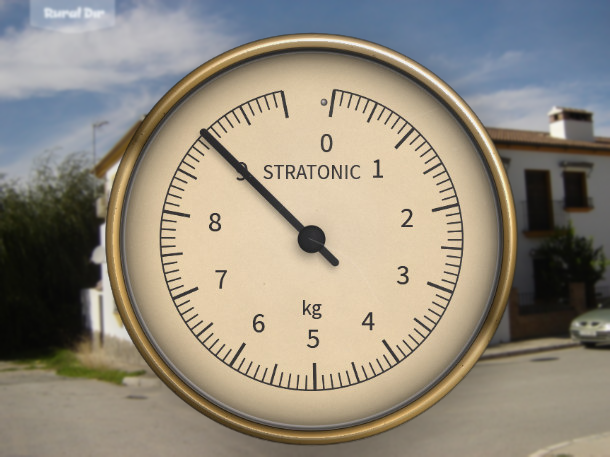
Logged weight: 9,kg
